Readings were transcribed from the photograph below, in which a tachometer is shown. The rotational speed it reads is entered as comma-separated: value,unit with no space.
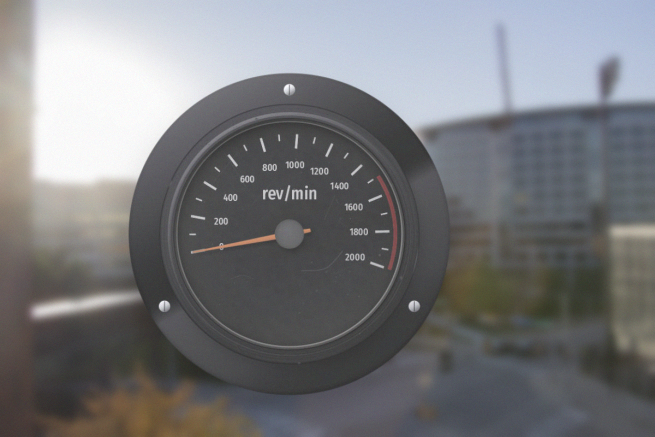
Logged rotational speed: 0,rpm
